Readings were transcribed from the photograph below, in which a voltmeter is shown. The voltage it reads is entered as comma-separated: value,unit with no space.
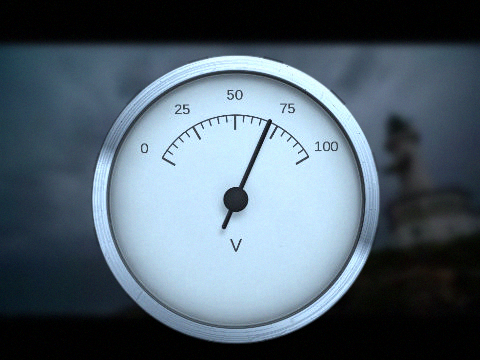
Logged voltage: 70,V
